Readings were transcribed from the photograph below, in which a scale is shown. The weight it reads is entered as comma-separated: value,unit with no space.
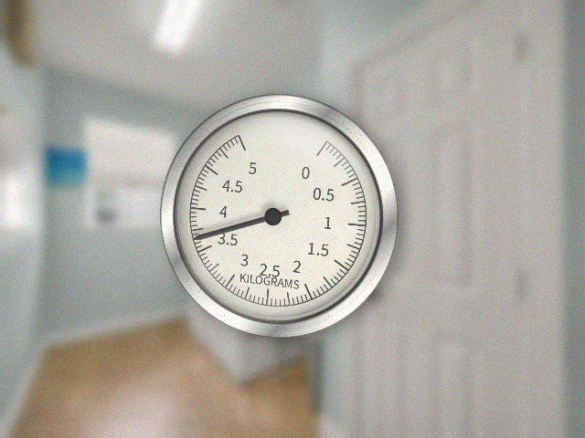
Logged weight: 3.65,kg
